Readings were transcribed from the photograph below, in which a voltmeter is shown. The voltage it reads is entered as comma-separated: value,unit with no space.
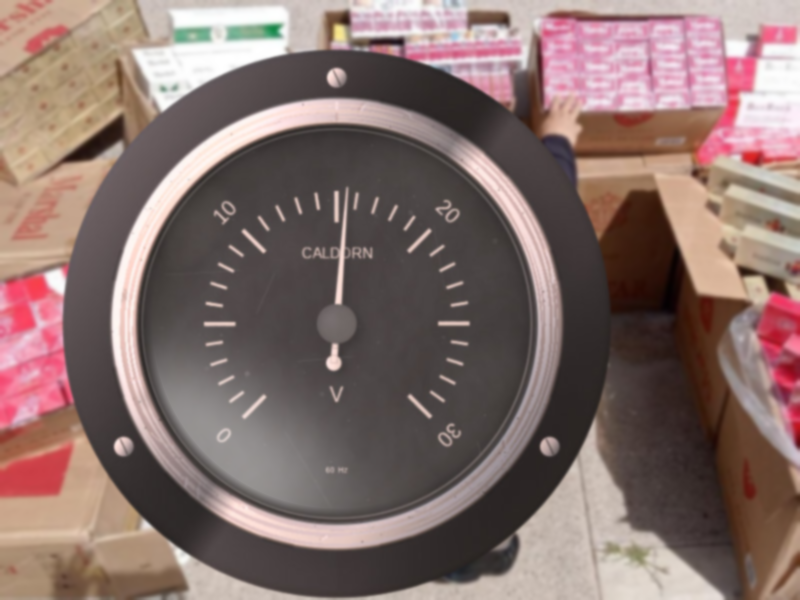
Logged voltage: 15.5,V
